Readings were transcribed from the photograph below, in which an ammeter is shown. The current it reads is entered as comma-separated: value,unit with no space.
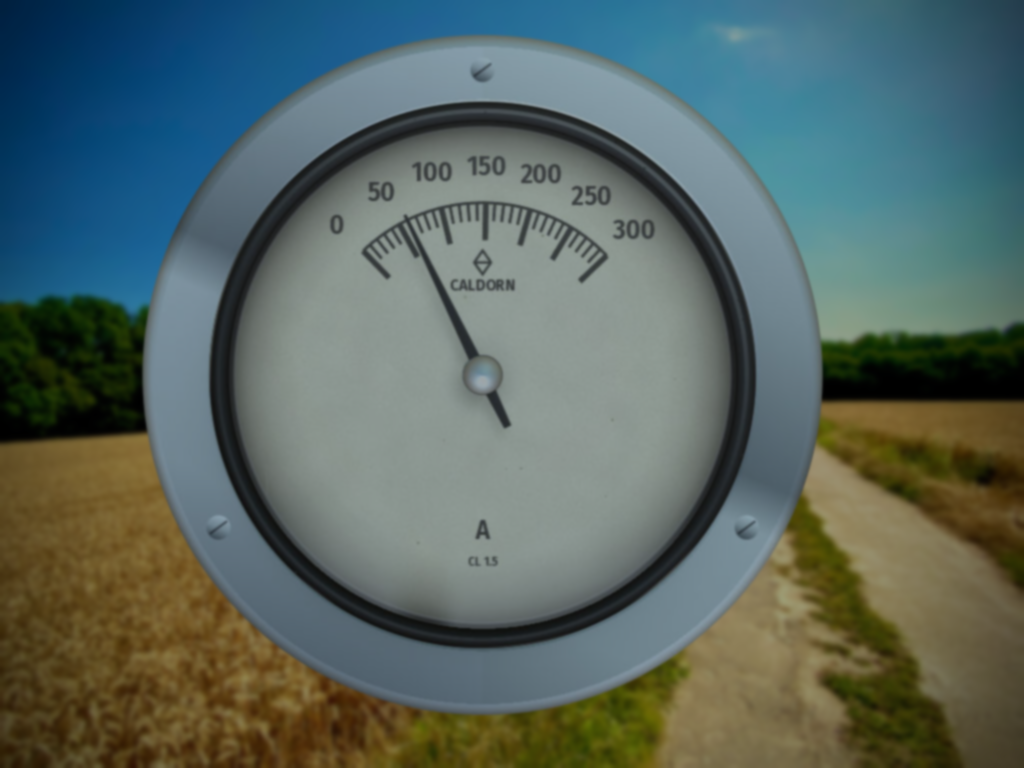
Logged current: 60,A
